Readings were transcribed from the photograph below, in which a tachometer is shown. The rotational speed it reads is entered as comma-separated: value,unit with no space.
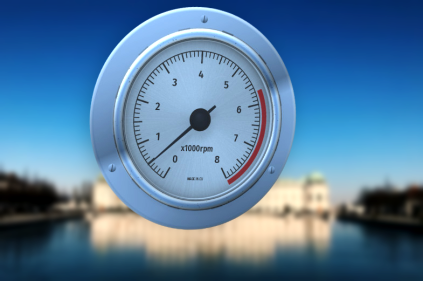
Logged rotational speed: 500,rpm
